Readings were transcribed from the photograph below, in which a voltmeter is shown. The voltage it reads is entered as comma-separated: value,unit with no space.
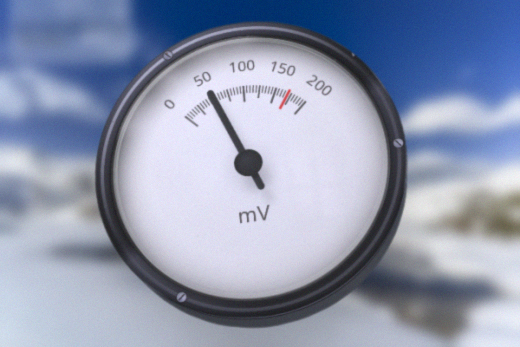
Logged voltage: 50,mV
